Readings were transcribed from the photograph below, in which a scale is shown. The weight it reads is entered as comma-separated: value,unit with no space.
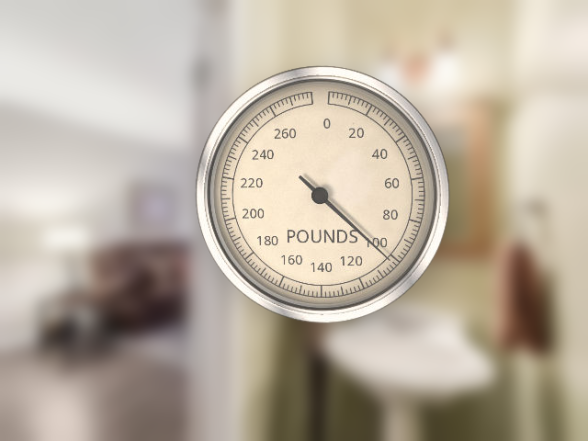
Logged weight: 102,lb
